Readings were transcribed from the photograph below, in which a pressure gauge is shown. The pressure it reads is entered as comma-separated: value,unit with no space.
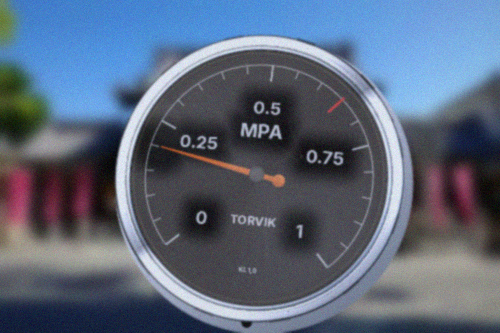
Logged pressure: 0.2,MPa
